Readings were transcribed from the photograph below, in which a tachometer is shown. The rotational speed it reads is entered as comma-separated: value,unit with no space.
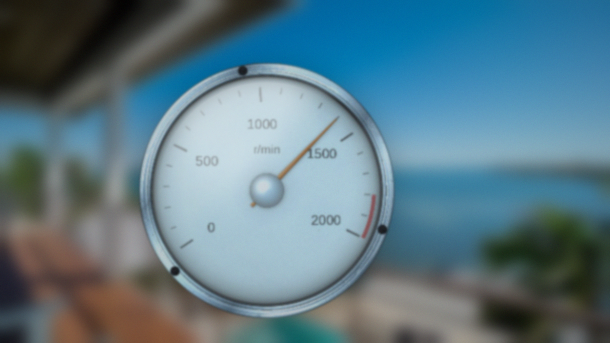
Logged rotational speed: 1400,rpm
